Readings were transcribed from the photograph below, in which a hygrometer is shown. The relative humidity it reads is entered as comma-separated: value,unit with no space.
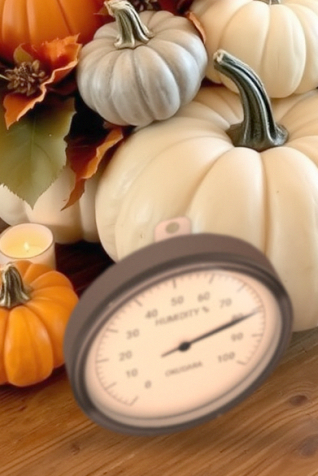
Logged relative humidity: 80,%
